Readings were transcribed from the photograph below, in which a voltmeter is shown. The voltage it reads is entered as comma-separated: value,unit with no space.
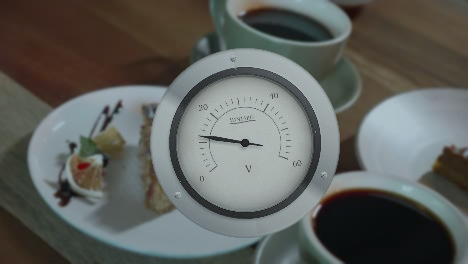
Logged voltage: 12,V
